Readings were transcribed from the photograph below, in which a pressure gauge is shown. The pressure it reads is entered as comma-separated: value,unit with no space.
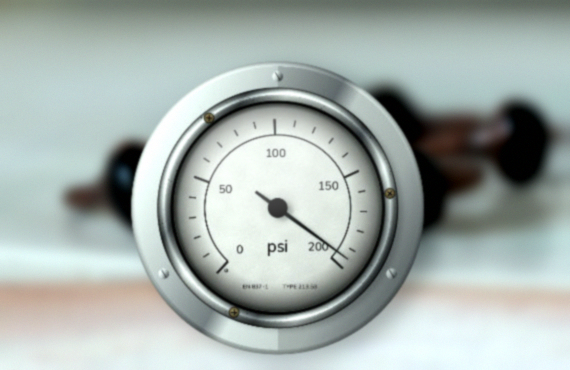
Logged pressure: 195,psi
